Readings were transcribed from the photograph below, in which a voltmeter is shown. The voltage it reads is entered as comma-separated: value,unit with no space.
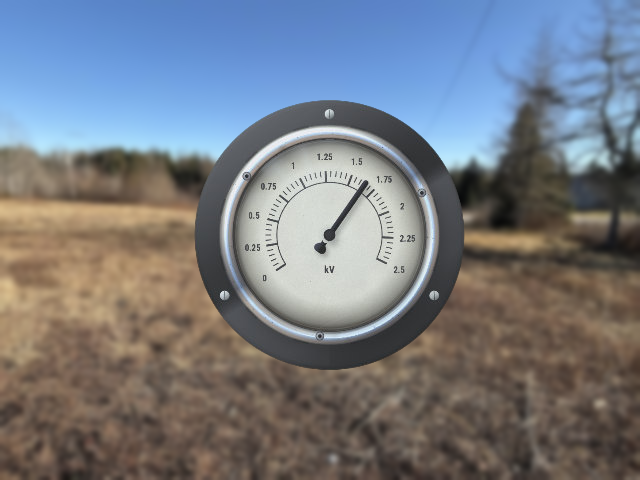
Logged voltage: 1.65,kV
